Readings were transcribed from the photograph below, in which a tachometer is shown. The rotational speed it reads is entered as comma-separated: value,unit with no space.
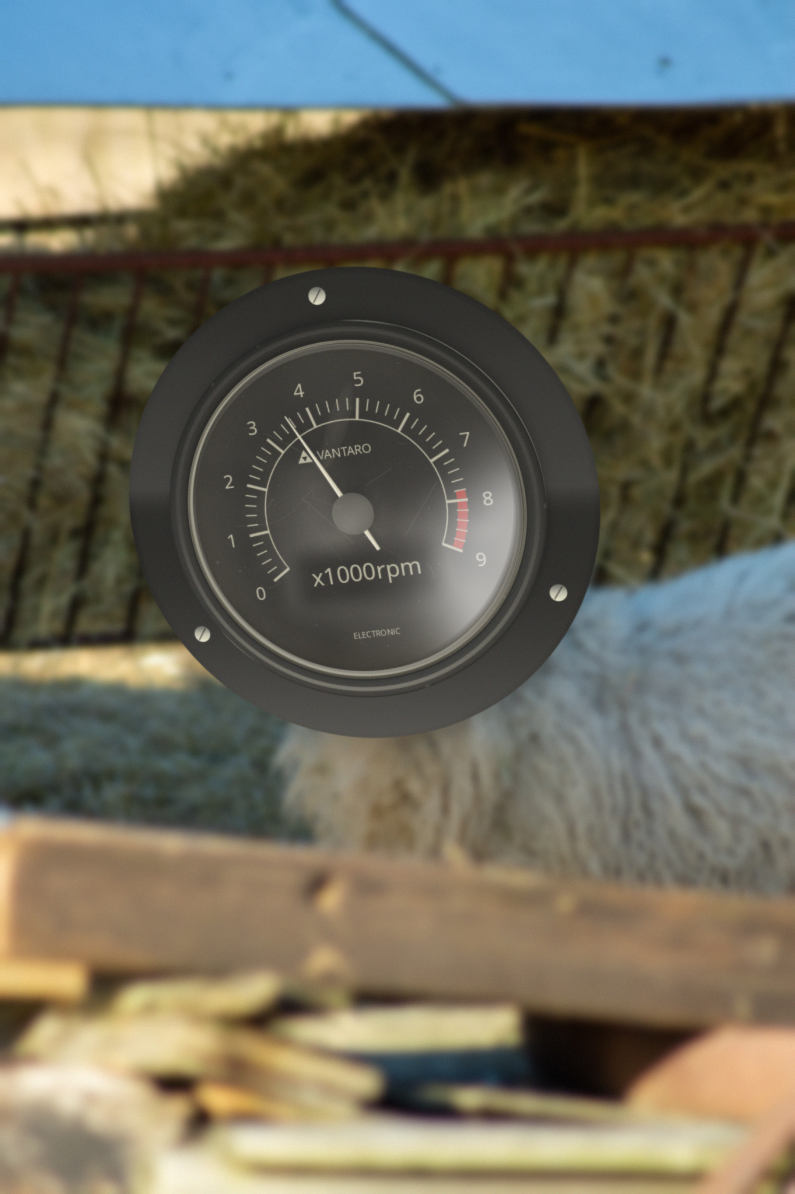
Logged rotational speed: 3600,rpm
